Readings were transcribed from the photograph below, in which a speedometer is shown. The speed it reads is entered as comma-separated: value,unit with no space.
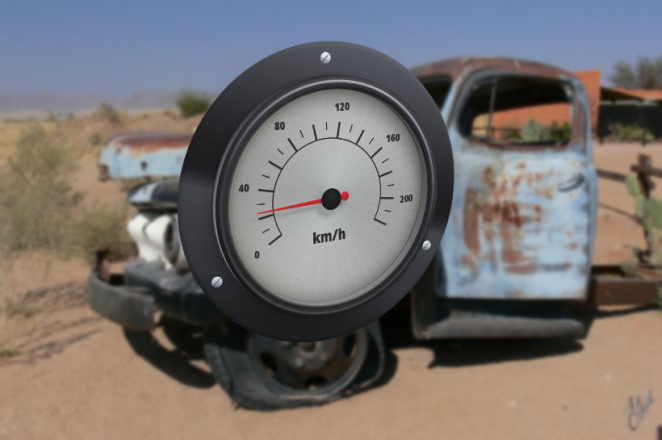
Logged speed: 25,km/h
